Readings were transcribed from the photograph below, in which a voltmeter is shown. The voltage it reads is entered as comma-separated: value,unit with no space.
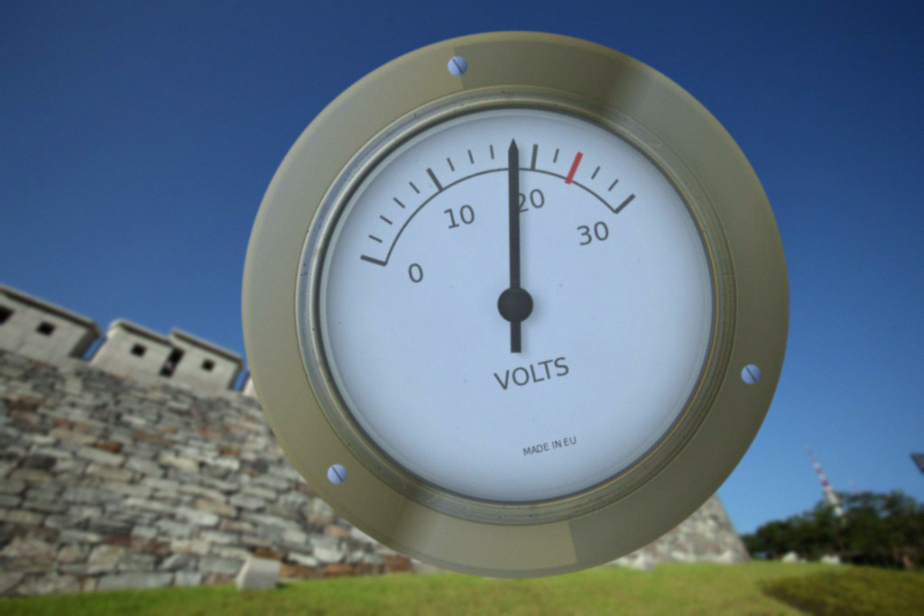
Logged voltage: 18,V
